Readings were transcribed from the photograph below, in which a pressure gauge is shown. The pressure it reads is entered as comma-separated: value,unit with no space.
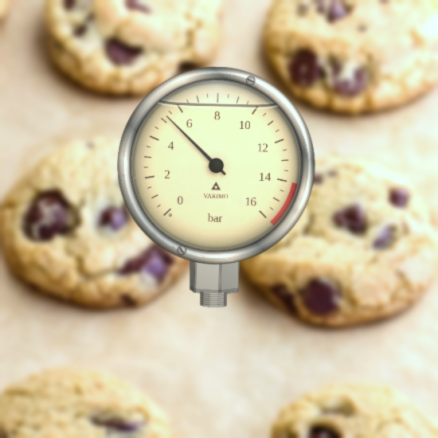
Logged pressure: 5.25,bar
